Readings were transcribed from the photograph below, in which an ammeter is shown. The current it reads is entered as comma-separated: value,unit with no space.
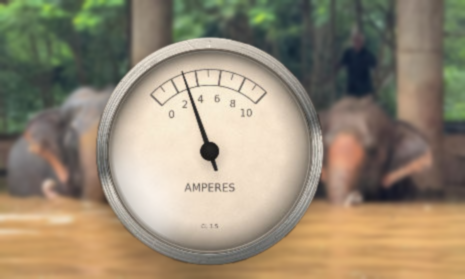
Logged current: 3,A
